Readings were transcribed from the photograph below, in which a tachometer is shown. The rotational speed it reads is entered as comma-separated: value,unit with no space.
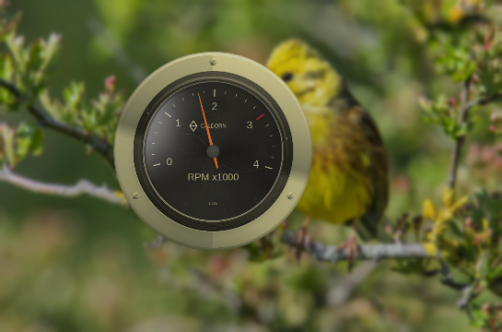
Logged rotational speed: 1700,rpm
